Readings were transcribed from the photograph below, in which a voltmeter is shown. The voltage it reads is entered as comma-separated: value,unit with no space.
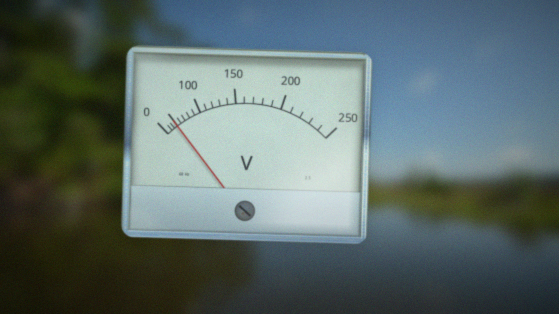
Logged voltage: 50,V
